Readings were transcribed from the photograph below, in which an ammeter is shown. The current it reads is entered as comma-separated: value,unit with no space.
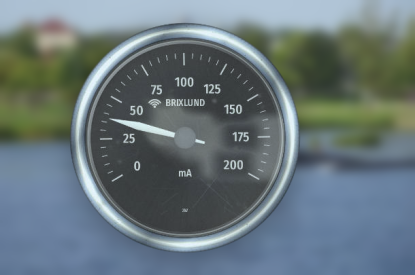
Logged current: 37.5,mA
